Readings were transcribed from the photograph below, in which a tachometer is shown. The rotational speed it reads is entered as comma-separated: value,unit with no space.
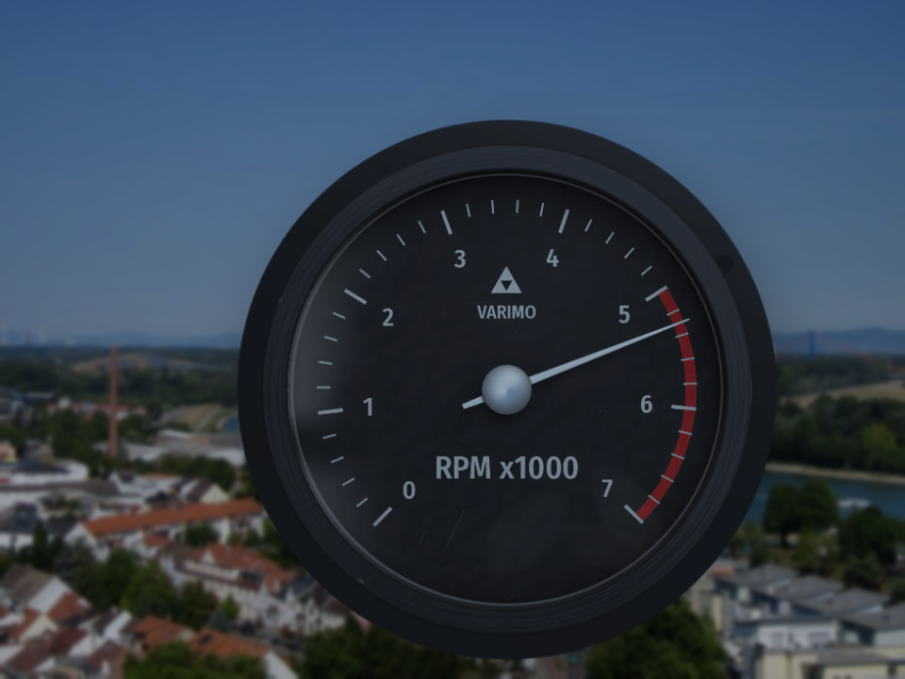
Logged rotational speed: 5300,rpm
